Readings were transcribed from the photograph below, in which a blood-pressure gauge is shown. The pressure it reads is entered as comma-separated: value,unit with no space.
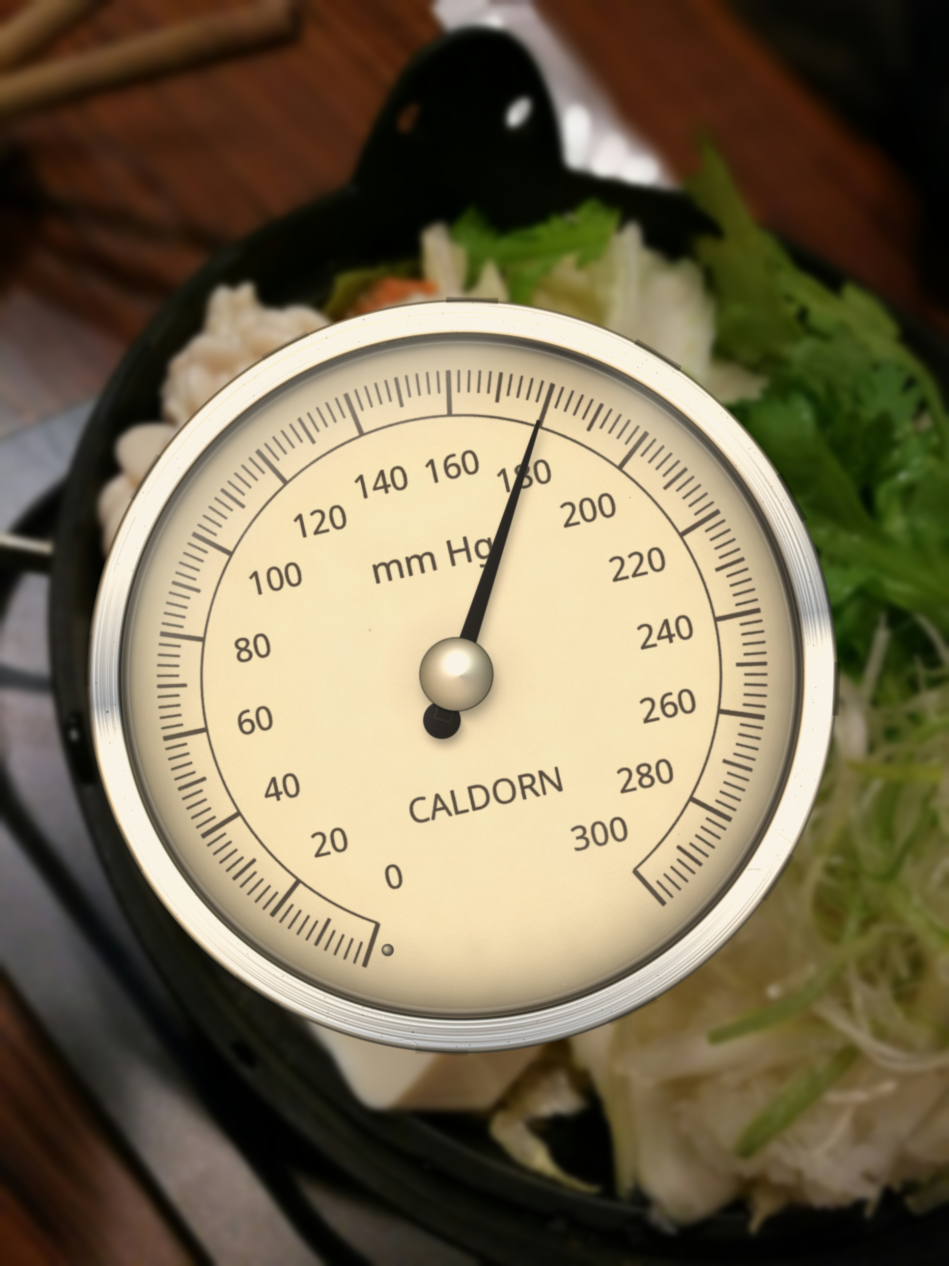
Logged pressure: 180,mmHg
